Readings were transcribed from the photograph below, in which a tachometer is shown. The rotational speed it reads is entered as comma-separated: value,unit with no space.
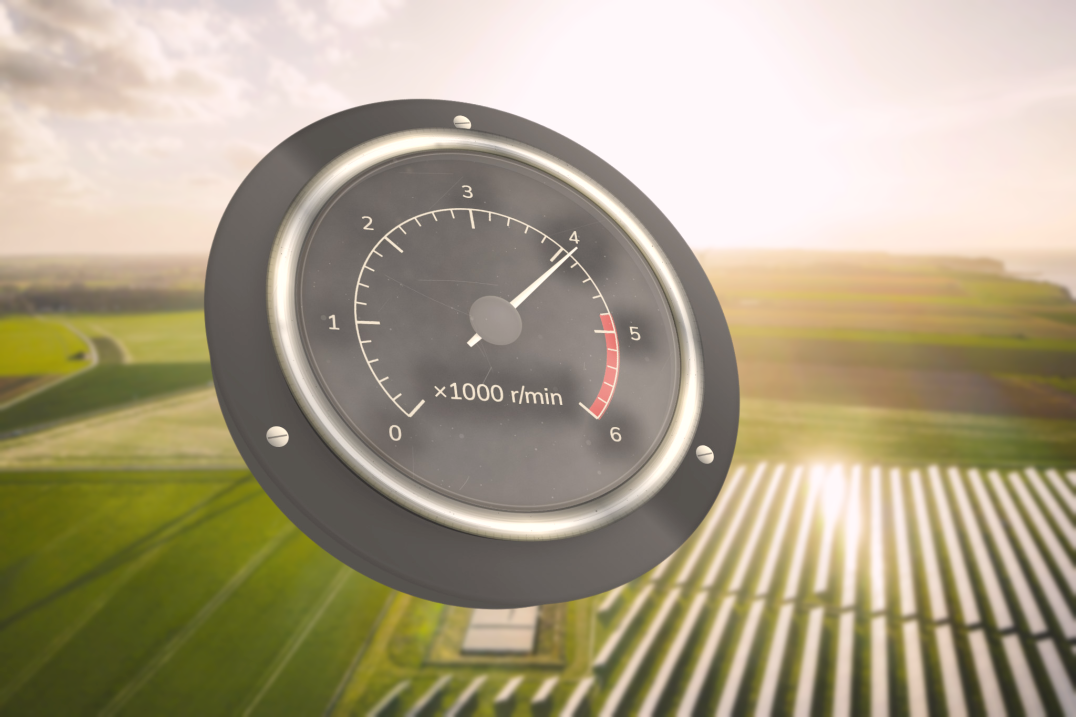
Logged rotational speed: 4100,rpm
